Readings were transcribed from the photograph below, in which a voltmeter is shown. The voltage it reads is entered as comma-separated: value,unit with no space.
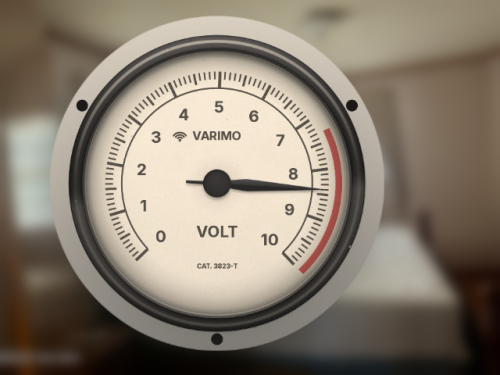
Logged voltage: 8.4,V
